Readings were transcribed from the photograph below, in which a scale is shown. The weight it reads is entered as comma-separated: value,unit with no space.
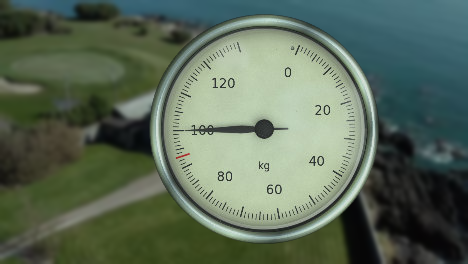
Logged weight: 100,kg
